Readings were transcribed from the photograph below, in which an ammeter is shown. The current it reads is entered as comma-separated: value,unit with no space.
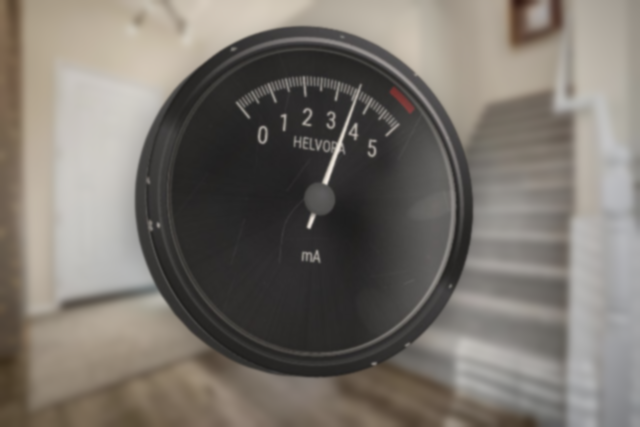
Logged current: 3.5,mA
